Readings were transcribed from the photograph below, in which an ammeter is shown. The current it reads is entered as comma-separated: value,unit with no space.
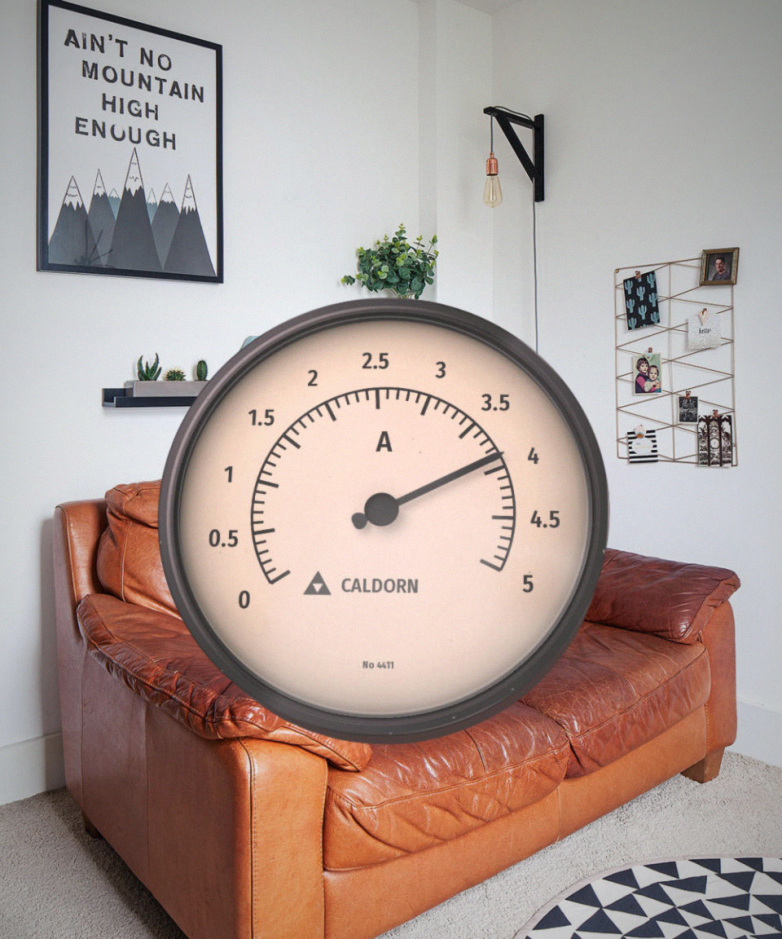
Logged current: 3.9,A
